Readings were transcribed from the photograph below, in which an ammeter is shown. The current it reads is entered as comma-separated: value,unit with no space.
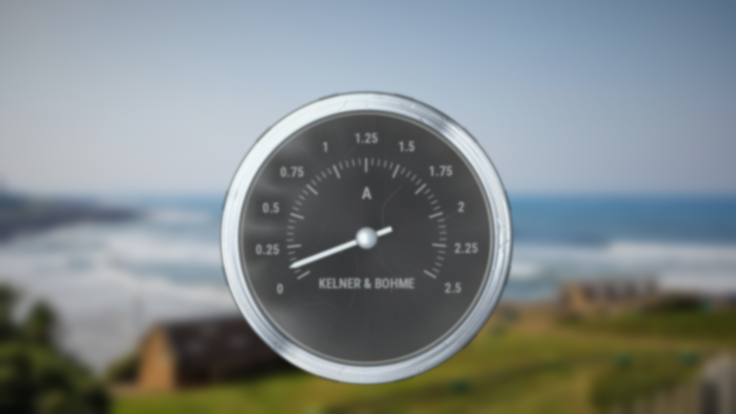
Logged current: 0.1,A
